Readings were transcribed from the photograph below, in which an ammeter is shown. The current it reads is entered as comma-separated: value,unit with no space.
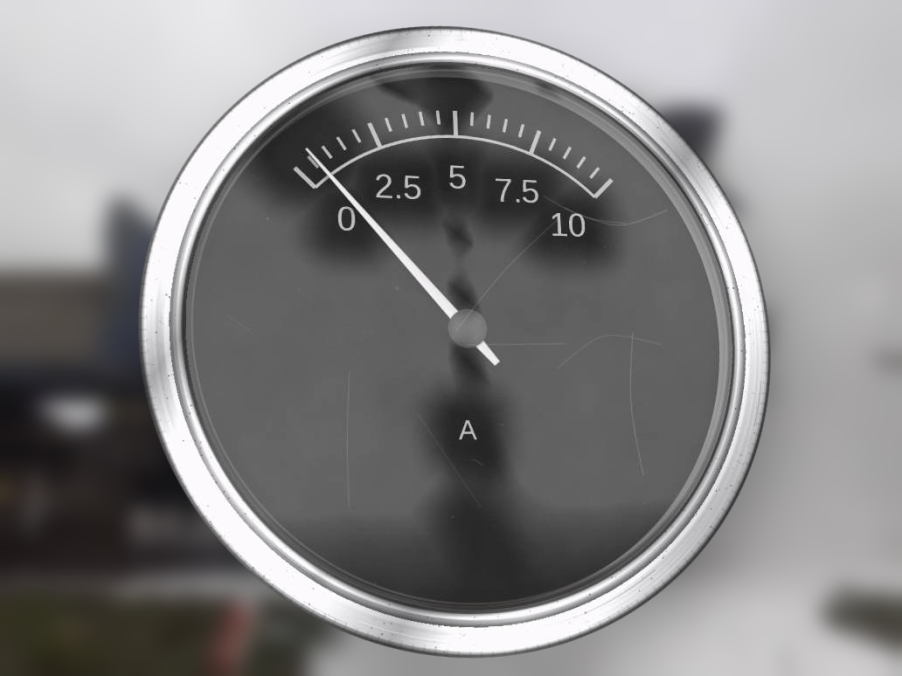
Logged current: 0.5,A
